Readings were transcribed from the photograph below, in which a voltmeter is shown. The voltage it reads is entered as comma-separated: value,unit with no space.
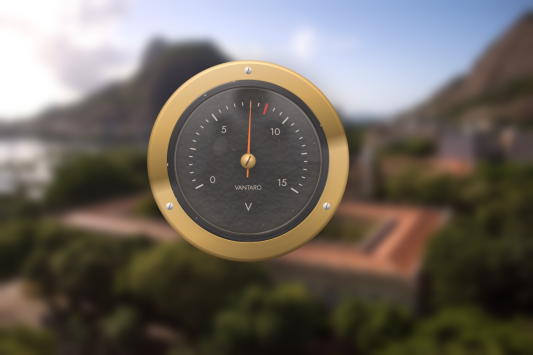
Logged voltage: 7.5,V
